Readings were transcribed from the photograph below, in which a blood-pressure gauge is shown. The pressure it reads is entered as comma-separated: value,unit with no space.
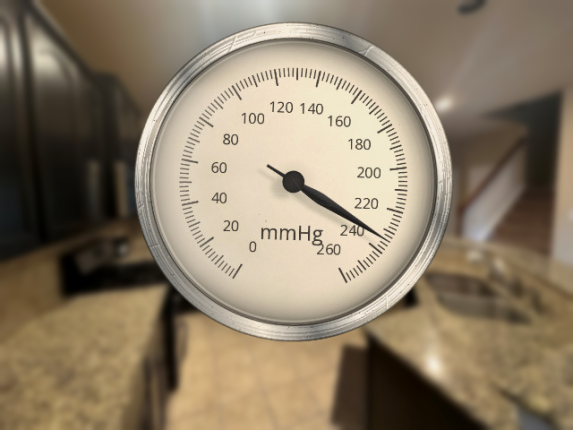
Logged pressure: 234,mmHg
